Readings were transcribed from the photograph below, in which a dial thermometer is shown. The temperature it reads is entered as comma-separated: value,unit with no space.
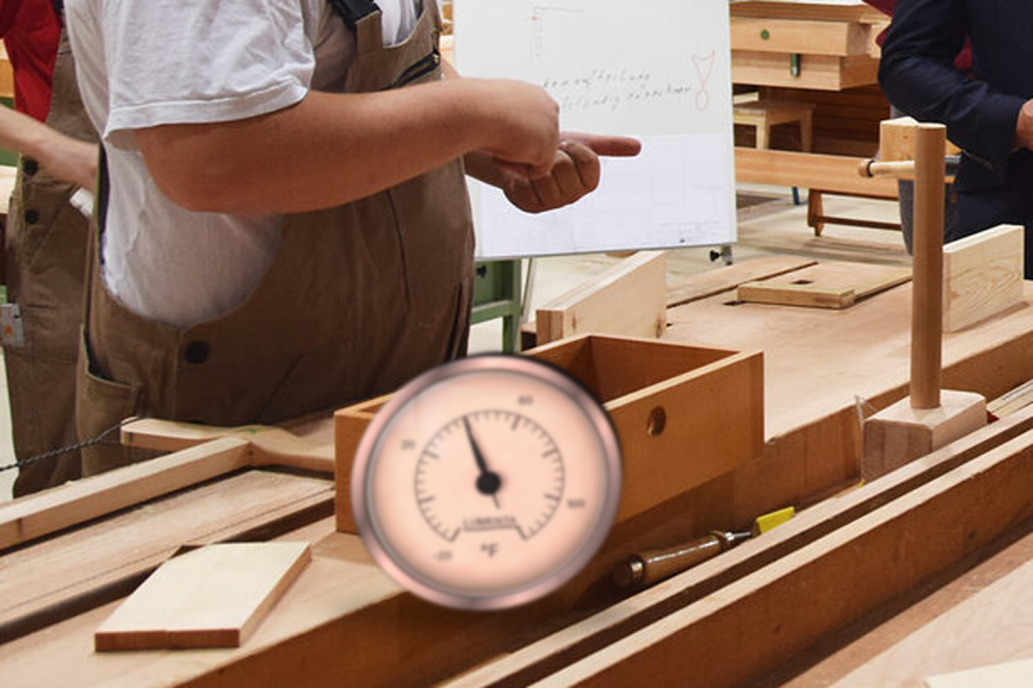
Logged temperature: 40,°F
